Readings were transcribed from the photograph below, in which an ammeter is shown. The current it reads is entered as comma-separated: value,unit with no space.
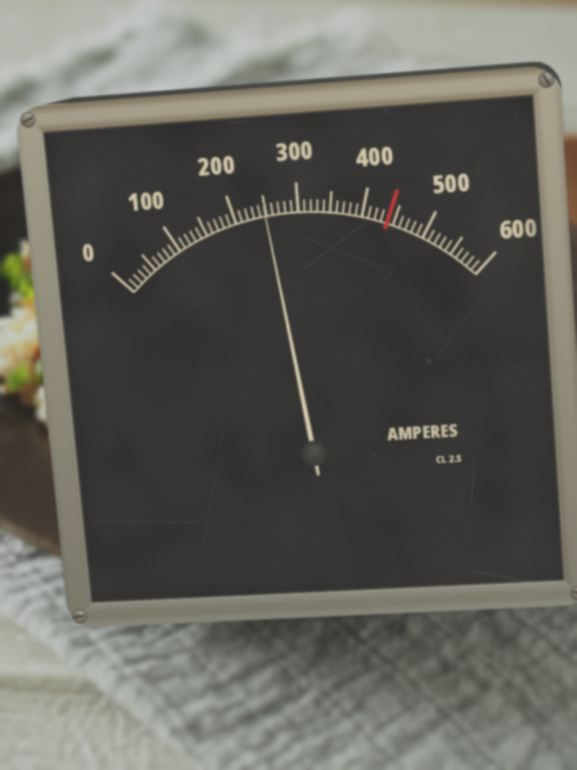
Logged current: 250,A
